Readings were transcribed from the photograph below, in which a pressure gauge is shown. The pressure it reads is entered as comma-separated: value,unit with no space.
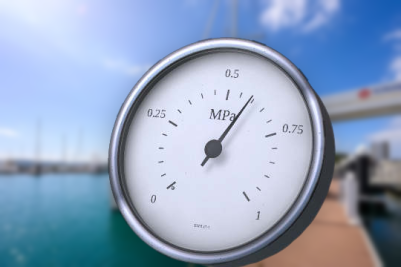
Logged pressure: 0.6,MPa
